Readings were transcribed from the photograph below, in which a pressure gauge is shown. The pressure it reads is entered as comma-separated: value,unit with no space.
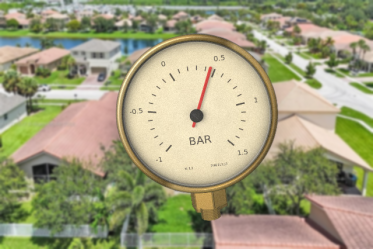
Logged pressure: 0.45,bar
